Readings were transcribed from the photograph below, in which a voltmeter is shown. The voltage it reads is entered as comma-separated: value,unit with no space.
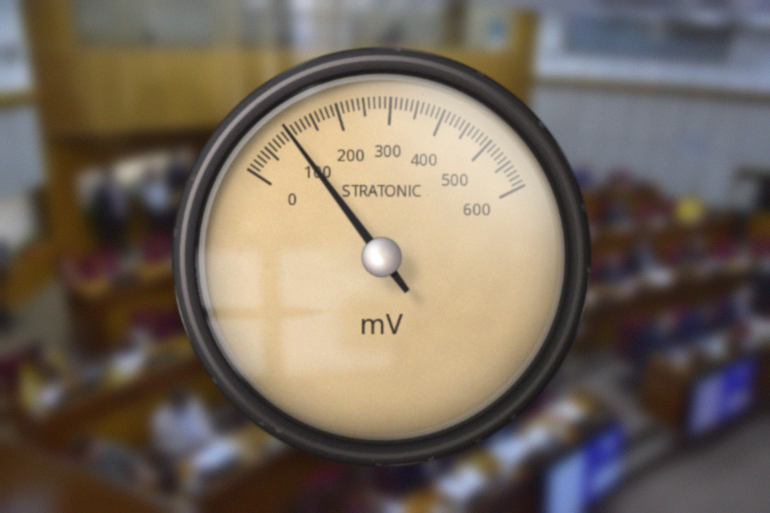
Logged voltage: 100,mV
